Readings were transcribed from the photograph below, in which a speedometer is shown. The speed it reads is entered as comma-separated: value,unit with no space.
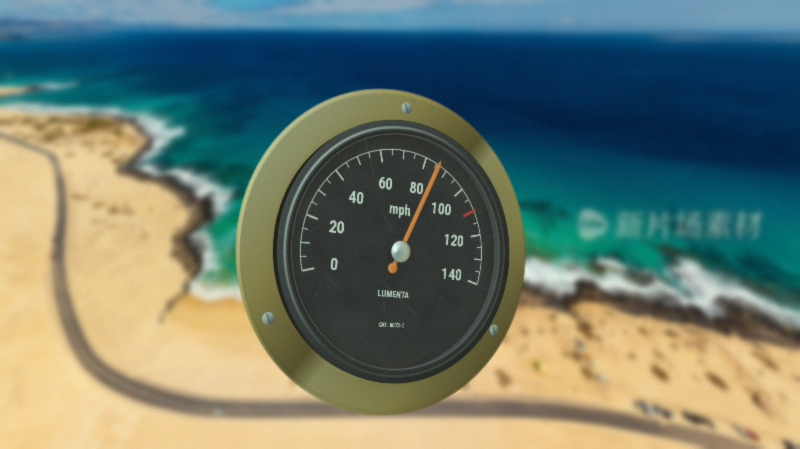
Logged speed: 85,mph
